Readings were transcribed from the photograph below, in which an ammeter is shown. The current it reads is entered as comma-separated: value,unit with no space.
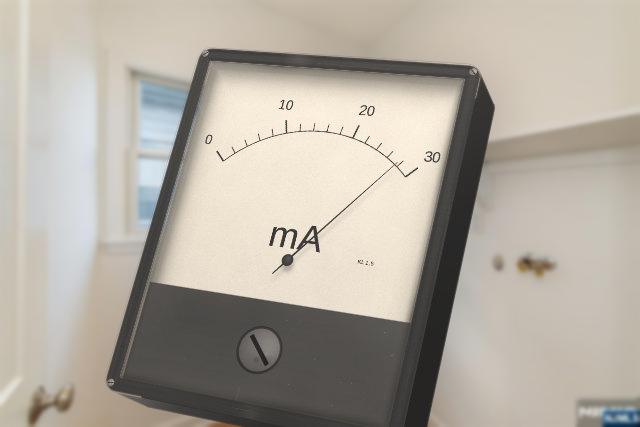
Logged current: 28,mA
